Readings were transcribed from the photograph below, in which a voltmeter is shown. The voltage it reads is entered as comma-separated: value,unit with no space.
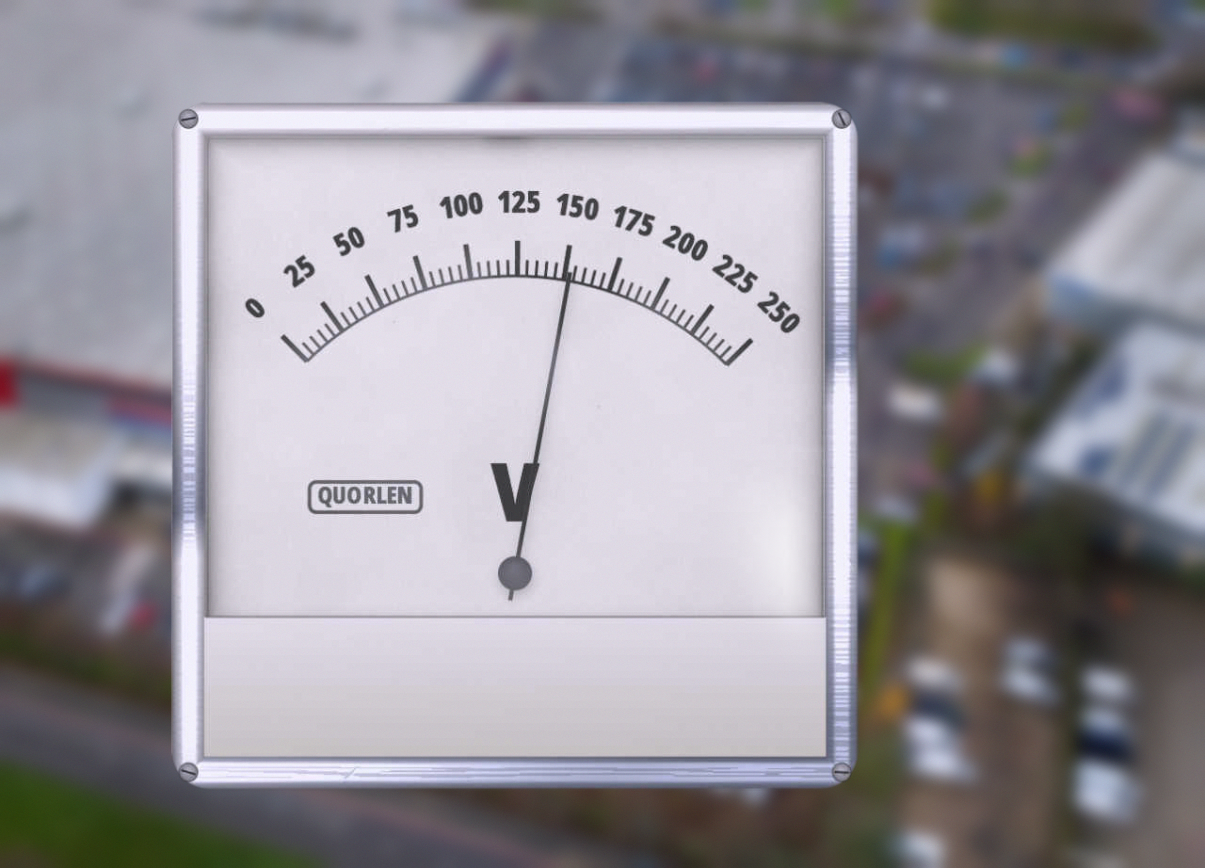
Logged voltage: 152.5,V
